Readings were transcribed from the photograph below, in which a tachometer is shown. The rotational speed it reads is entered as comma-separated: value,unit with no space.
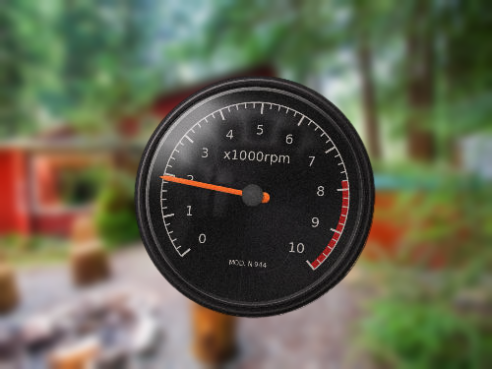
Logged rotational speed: 1900,rpm
